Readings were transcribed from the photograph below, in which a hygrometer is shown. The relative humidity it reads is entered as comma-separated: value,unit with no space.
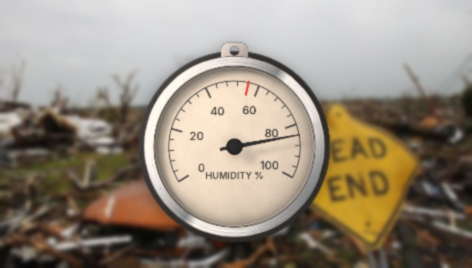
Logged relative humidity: 84,%
